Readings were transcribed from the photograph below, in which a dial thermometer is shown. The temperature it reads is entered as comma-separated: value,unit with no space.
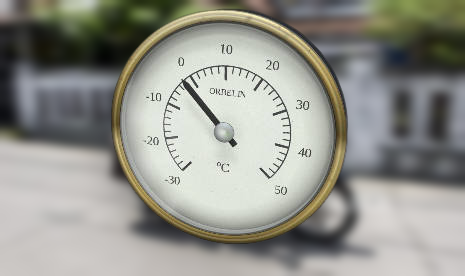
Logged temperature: -2,°C
